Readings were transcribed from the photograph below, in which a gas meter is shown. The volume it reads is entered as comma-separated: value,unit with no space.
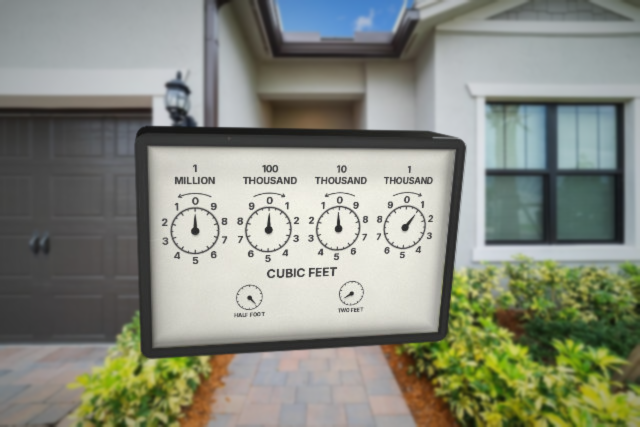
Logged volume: 100,ft³
